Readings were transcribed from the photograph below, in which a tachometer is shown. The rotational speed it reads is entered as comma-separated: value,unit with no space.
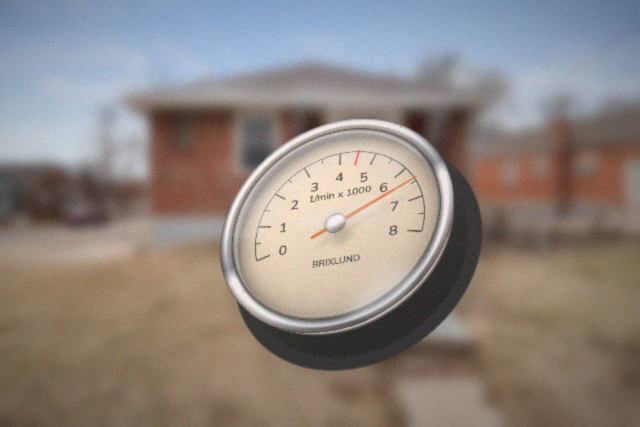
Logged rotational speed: 6500,rpm
